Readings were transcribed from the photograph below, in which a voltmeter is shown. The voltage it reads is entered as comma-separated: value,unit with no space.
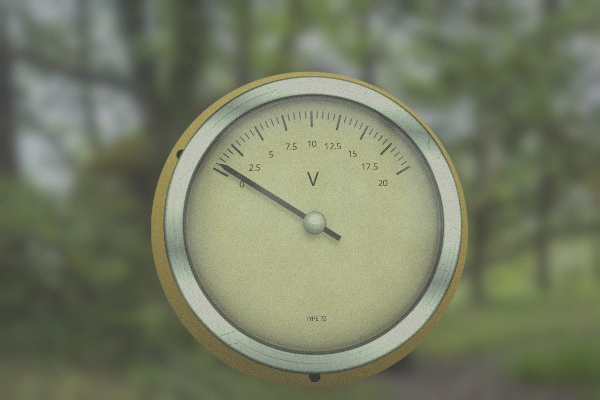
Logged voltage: 0.5,V
